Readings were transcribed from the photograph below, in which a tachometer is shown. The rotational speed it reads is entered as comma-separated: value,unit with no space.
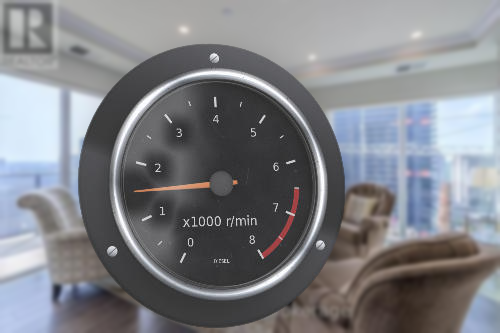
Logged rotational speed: 1500,rpm
